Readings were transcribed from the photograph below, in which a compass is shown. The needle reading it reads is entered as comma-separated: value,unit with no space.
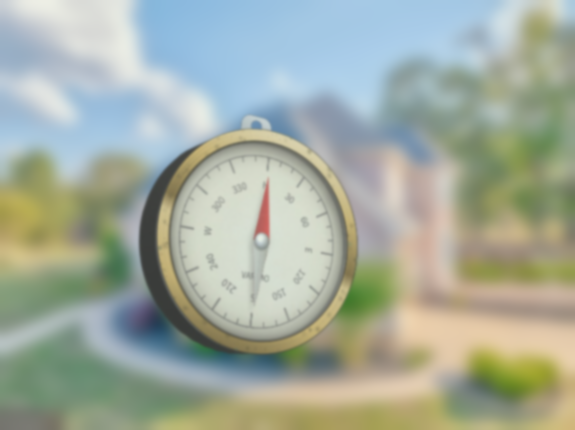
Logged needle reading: 0,°
